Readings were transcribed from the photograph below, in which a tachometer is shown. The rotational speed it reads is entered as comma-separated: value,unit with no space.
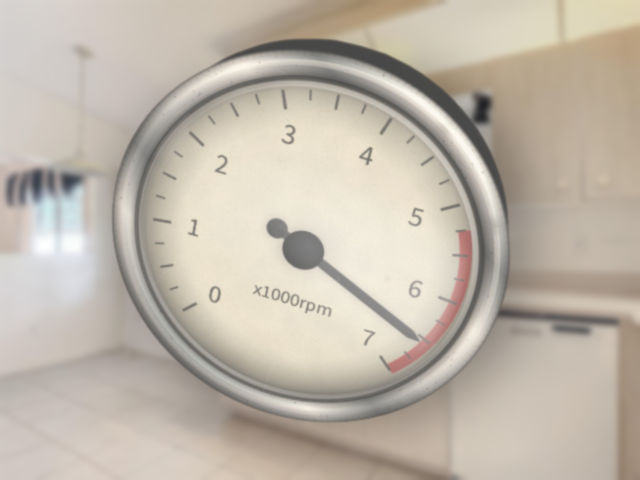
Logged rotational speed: 6500,rpm
